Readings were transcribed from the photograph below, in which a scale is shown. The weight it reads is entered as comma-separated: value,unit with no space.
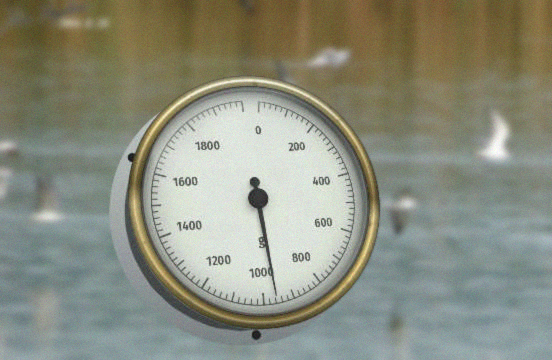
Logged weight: 960,g
